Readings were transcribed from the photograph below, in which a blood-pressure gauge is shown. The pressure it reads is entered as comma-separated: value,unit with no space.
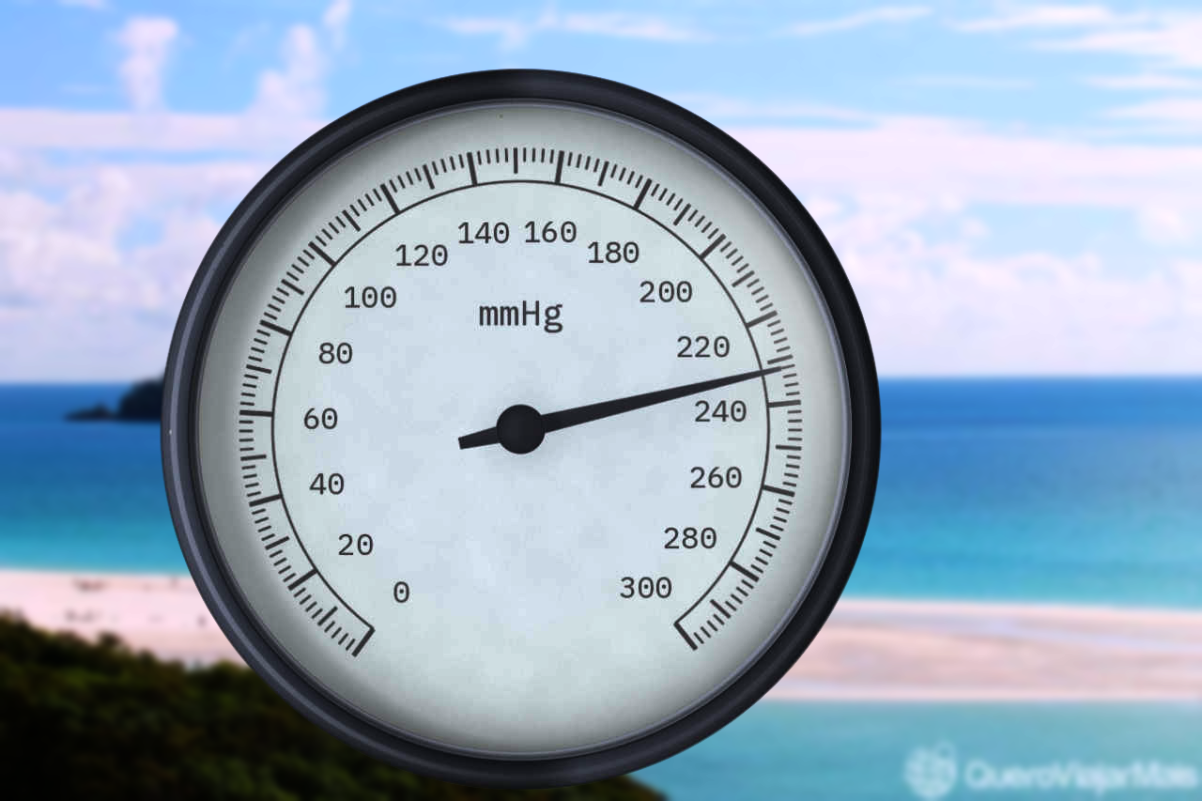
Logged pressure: 232,mmHg
